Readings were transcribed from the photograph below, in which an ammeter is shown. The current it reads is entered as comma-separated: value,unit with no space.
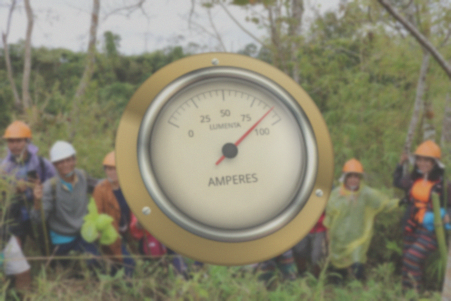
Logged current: 90,A
